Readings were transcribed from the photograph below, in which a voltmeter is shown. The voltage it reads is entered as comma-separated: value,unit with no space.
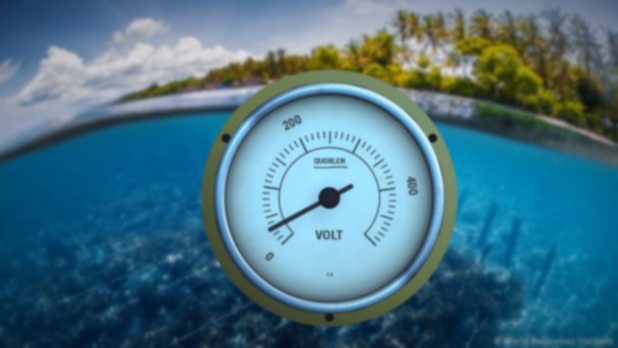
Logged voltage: 30,V
